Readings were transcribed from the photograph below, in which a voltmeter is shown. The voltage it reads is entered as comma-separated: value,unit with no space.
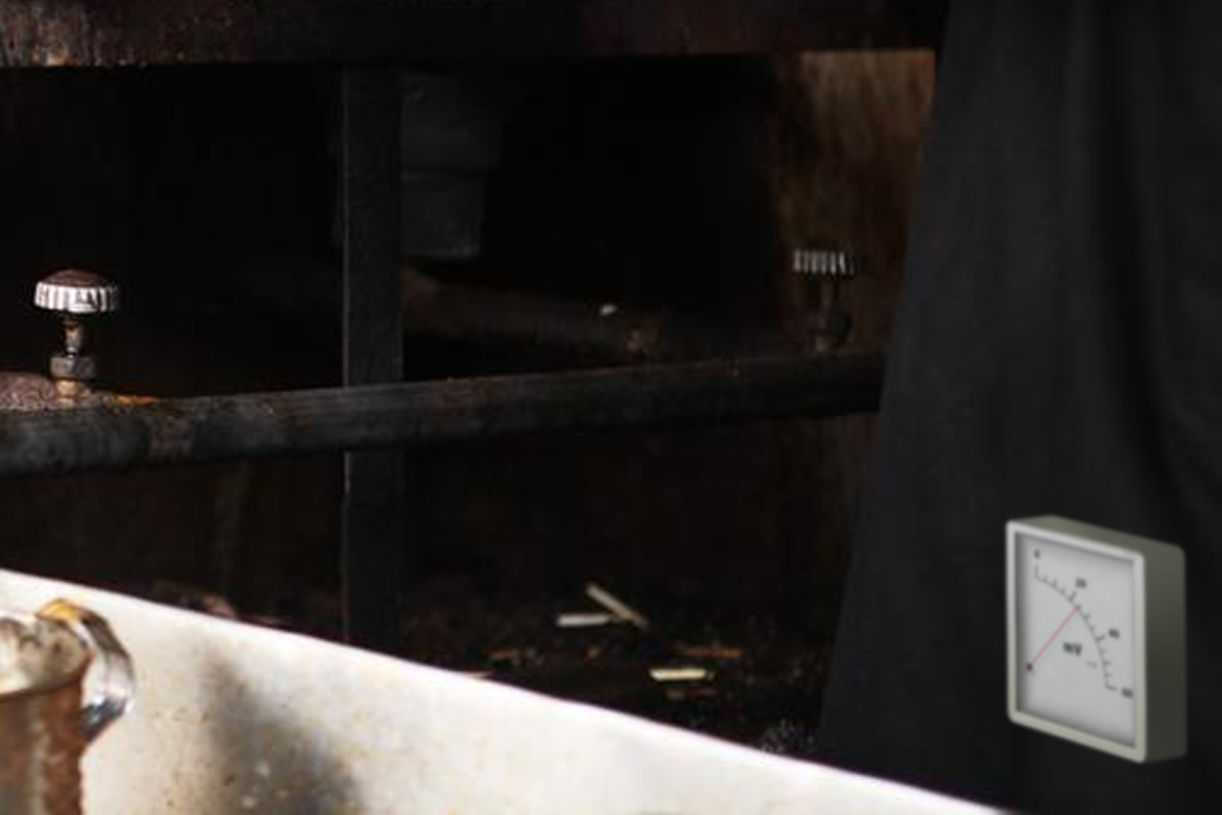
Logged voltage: 25,mV
